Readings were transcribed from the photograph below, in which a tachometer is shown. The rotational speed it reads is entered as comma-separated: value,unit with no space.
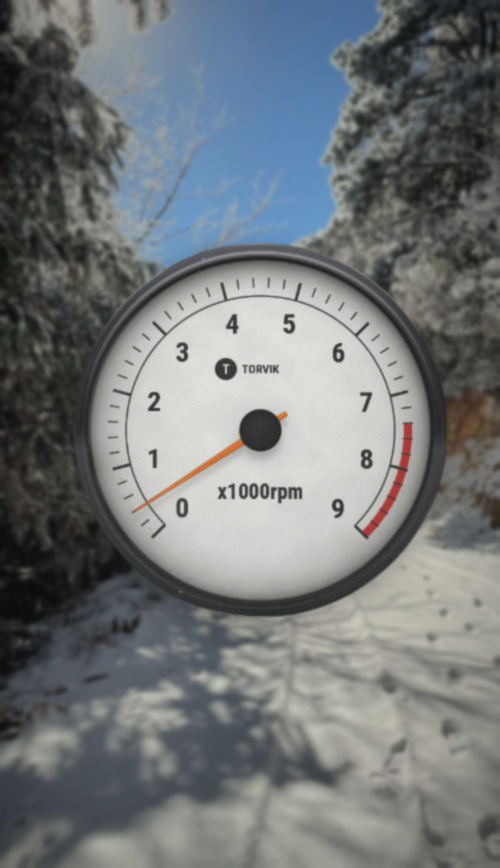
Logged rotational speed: 400,rpm
